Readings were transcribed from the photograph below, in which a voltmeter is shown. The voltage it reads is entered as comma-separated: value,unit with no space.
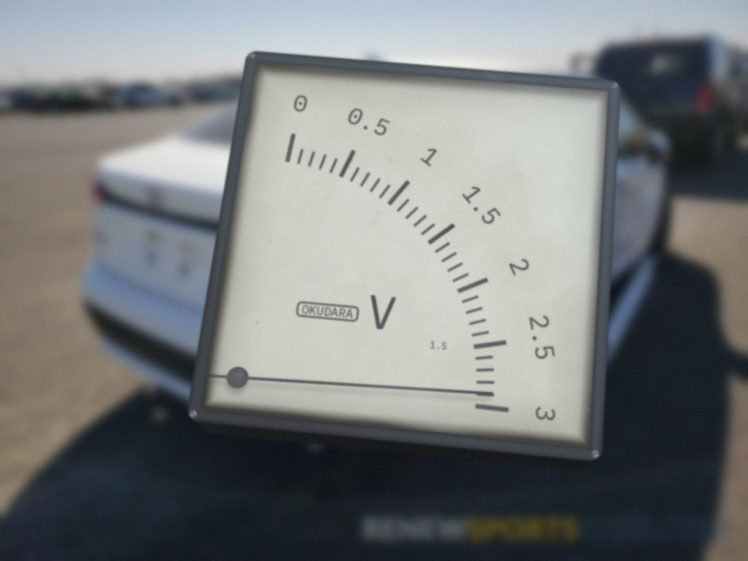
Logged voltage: 2.9,V
